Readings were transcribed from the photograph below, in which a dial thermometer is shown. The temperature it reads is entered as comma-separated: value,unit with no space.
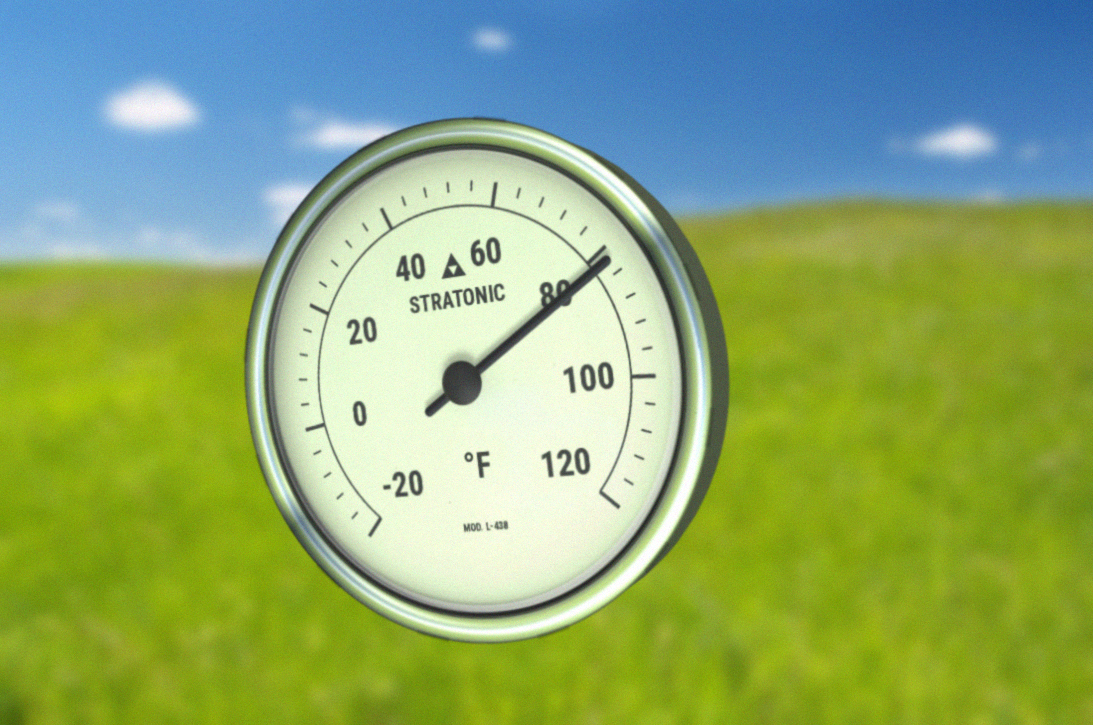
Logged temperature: 82,°F
